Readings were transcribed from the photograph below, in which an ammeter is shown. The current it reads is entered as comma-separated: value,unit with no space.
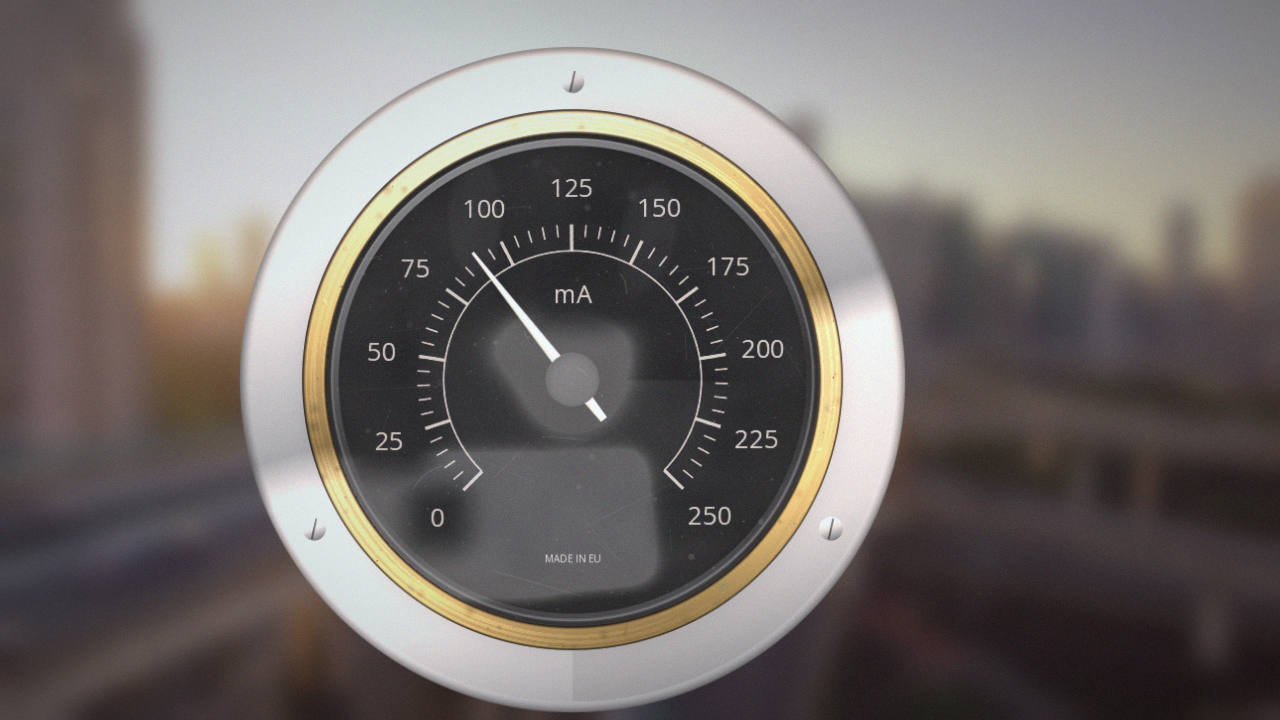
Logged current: 90,mA
